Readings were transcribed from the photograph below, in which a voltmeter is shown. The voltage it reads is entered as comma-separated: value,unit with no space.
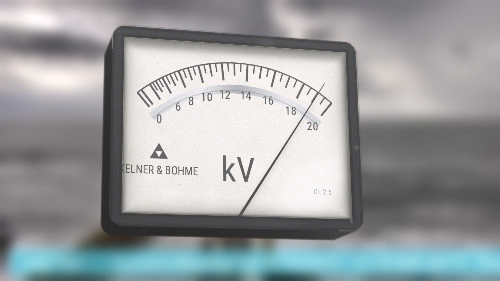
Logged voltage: 19,kV
